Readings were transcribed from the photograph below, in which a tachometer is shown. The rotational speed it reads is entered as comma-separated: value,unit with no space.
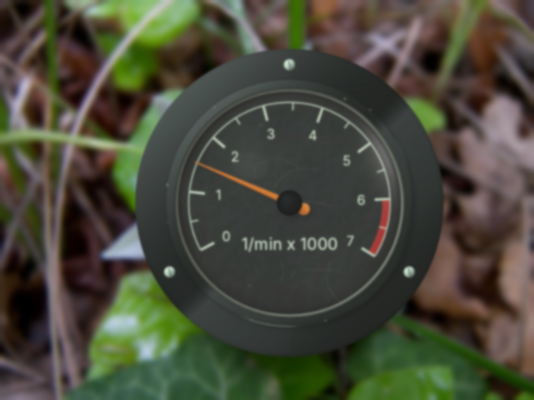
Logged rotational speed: 1500,rpm
